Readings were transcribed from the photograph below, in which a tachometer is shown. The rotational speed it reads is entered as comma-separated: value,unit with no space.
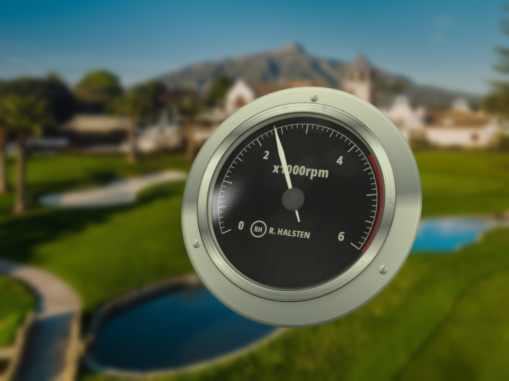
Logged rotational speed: 2400,rpm
